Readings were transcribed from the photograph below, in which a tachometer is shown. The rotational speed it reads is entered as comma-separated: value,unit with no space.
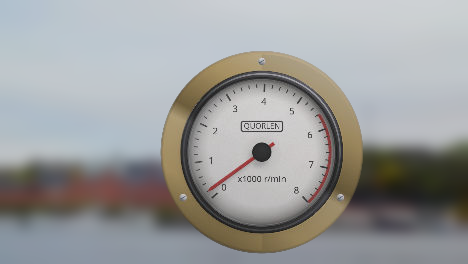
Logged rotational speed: 200,rpm
